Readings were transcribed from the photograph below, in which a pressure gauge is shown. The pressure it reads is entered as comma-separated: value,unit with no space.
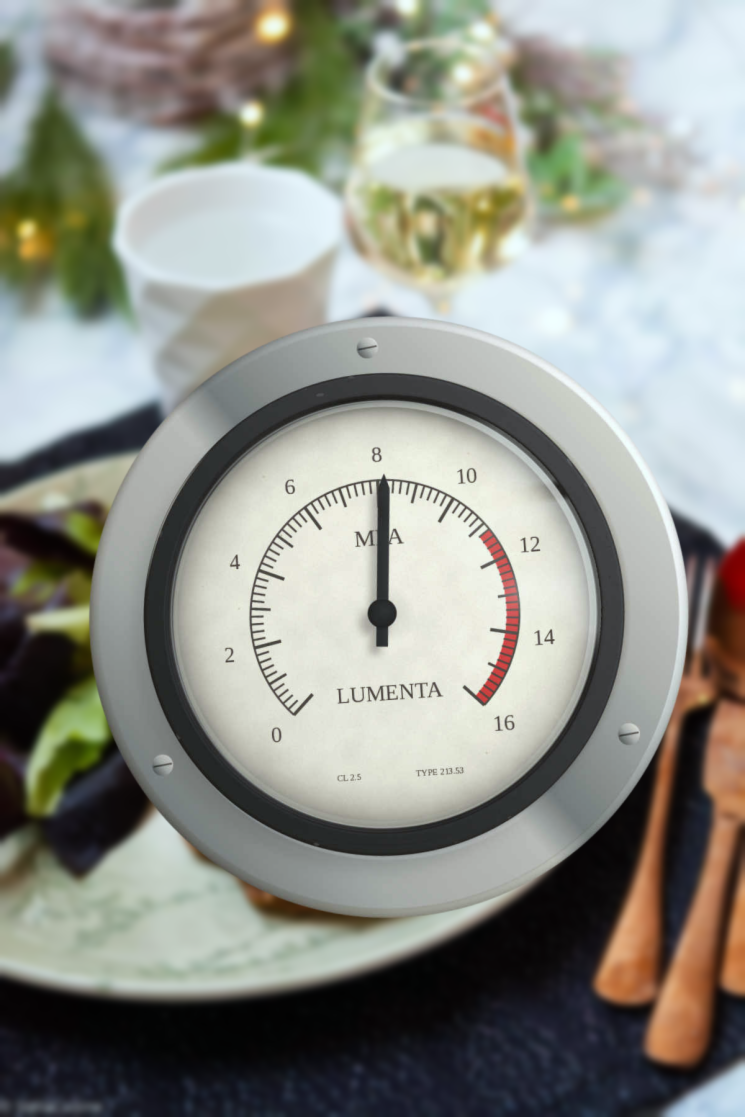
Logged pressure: 8.2,MPa
